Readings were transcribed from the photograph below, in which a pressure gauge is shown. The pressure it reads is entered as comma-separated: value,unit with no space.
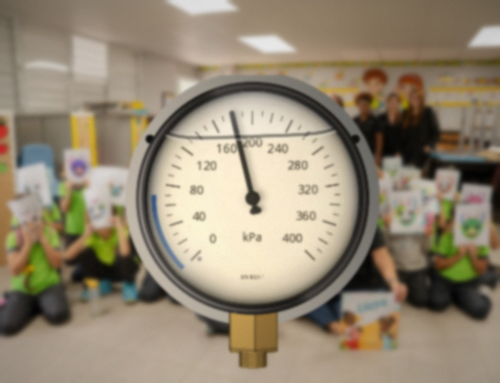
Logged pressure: 180,kPa
